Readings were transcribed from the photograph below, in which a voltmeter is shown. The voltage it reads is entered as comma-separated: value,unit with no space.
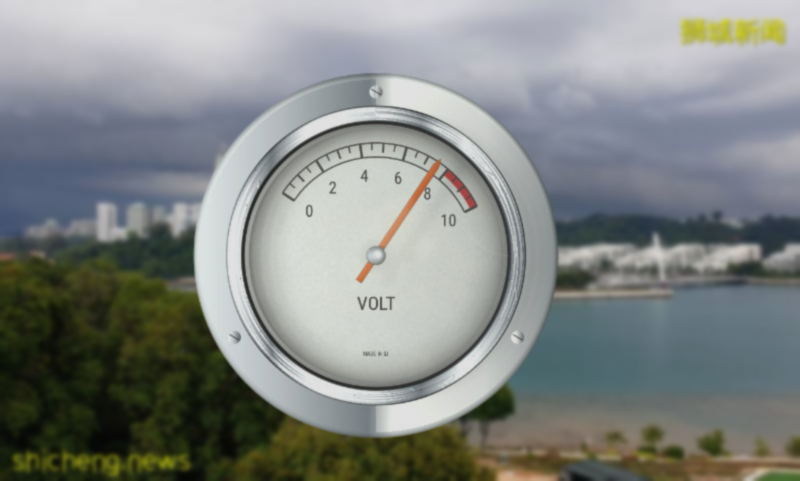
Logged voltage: 7.5,V
